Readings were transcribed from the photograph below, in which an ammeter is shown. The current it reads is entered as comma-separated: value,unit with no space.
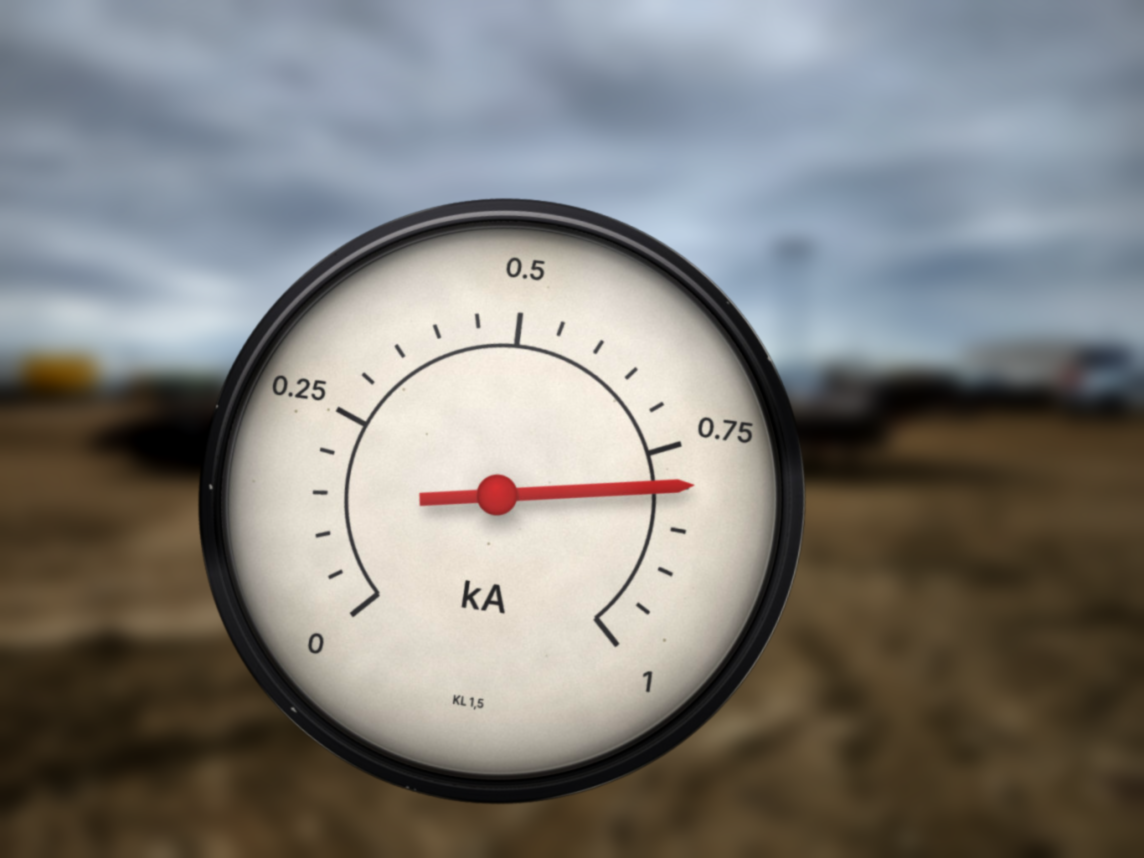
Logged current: 0.8,kA
